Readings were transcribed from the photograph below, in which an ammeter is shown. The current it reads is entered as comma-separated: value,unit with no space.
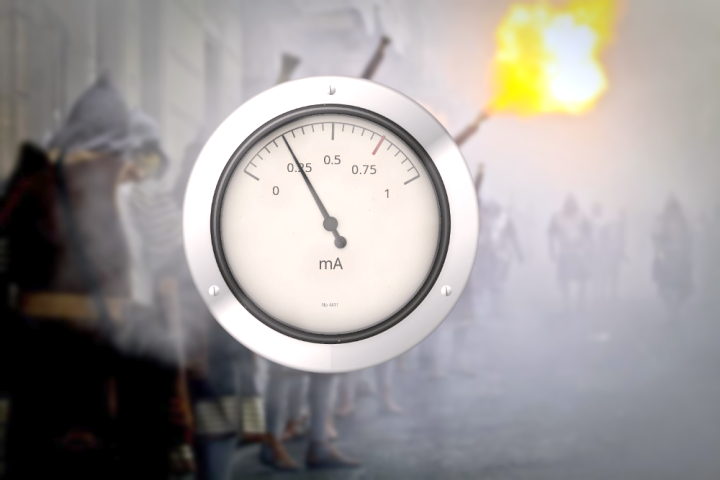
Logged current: 0.25,mA
